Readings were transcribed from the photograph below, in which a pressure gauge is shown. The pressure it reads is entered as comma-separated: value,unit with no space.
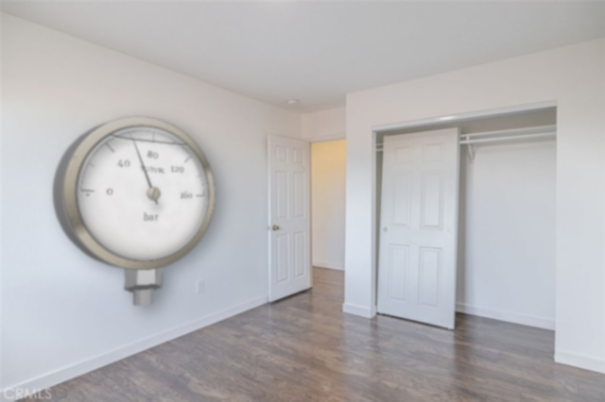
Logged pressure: 60,bar
